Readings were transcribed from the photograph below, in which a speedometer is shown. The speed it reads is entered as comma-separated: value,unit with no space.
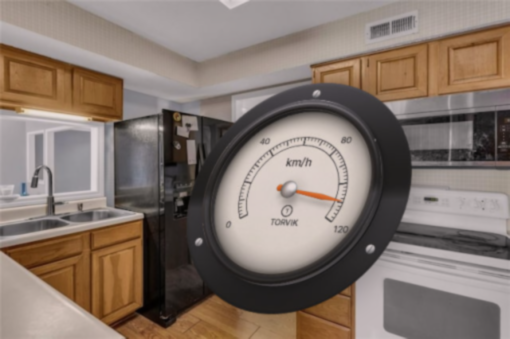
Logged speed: 110,km/h
